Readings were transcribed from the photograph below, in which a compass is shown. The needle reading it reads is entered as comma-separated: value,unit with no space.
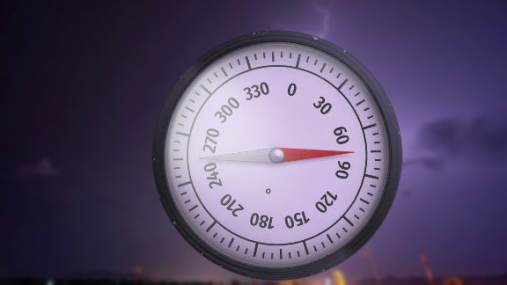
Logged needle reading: 75,°
